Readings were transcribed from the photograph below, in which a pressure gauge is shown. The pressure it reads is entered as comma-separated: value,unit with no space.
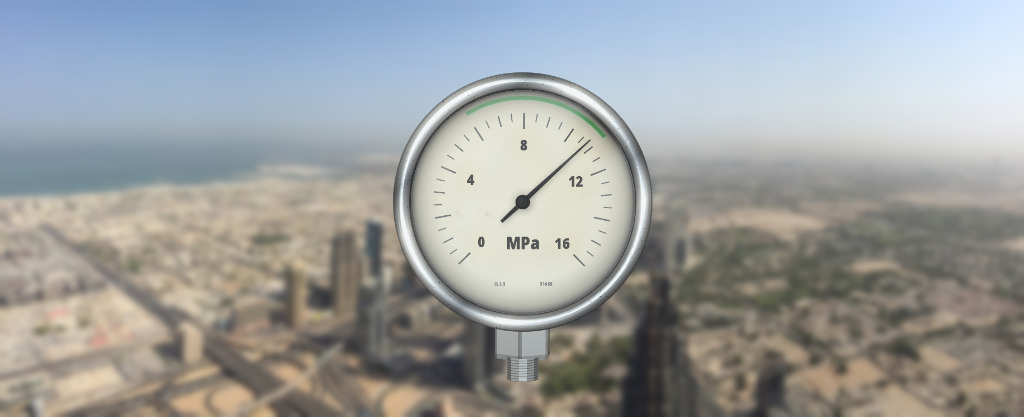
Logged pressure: 10.75,MPa
